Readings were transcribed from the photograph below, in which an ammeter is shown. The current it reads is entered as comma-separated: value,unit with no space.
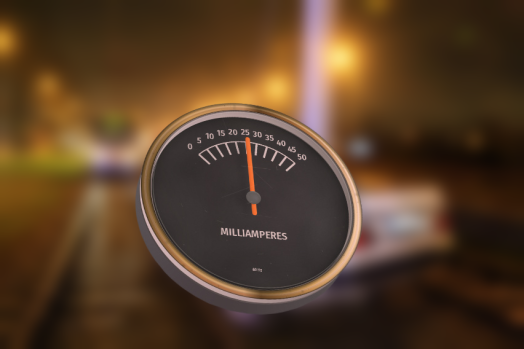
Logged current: 25,mA
